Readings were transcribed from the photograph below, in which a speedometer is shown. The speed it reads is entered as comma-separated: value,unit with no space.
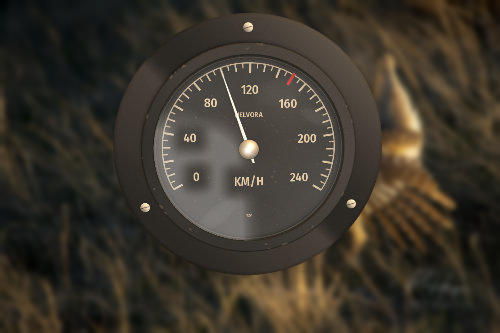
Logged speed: 100,km/h
